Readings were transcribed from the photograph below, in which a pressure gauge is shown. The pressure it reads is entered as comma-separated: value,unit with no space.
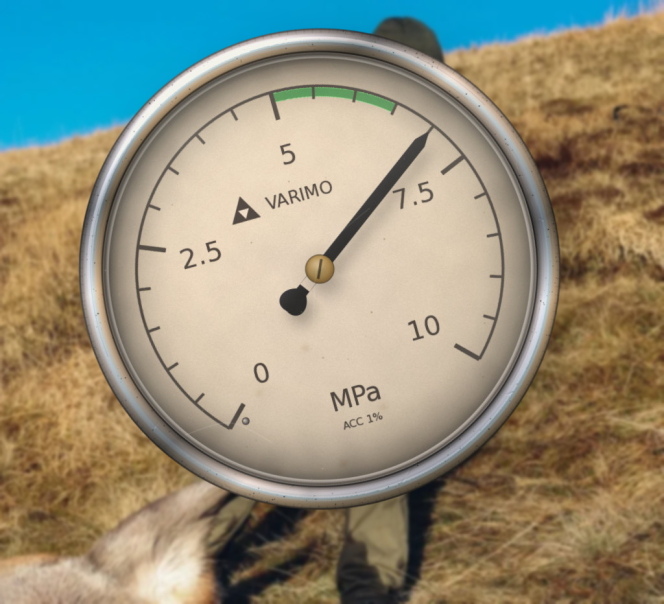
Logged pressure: 7,MPa
